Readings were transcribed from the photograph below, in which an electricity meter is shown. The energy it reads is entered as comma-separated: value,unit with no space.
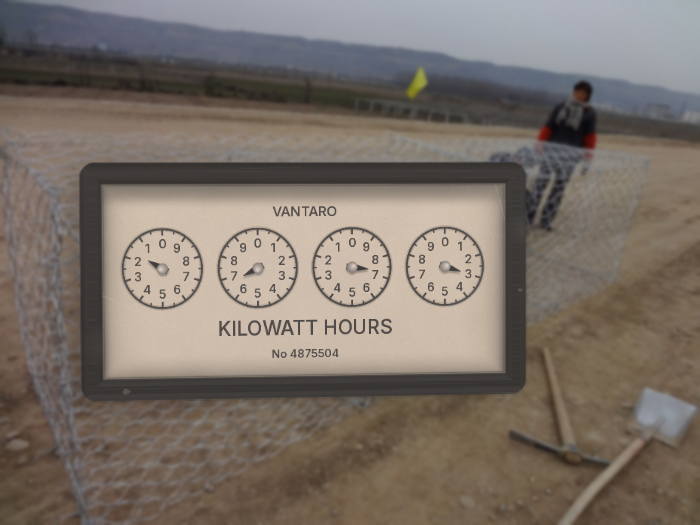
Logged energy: 1673,kWh
